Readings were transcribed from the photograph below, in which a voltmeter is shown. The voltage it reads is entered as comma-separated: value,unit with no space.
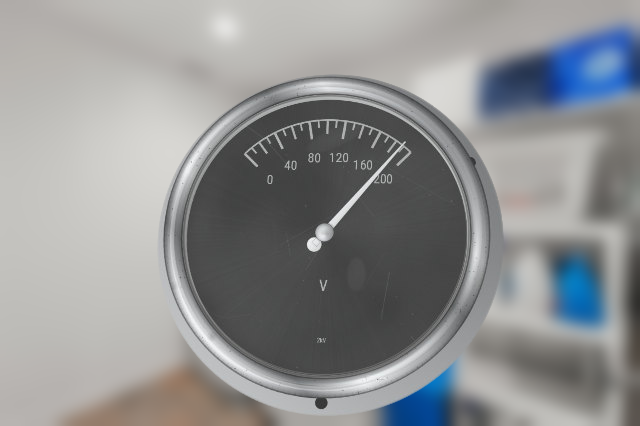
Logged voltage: 190,V
